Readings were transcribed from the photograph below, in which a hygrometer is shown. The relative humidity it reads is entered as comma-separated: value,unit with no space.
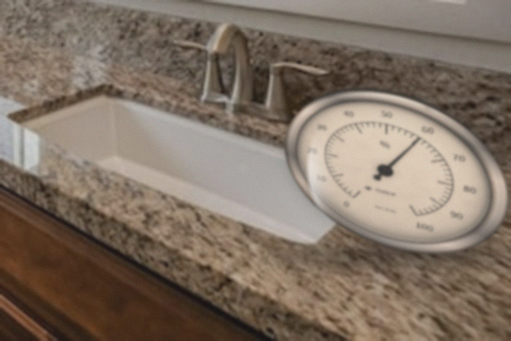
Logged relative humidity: 60,%
